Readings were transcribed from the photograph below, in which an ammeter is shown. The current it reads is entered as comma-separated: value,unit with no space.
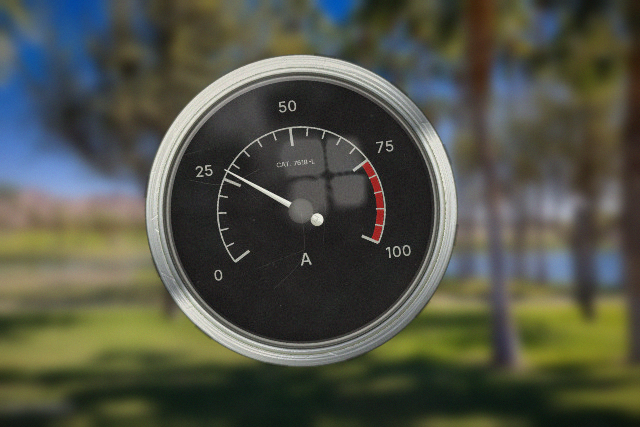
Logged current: 27.5,A
